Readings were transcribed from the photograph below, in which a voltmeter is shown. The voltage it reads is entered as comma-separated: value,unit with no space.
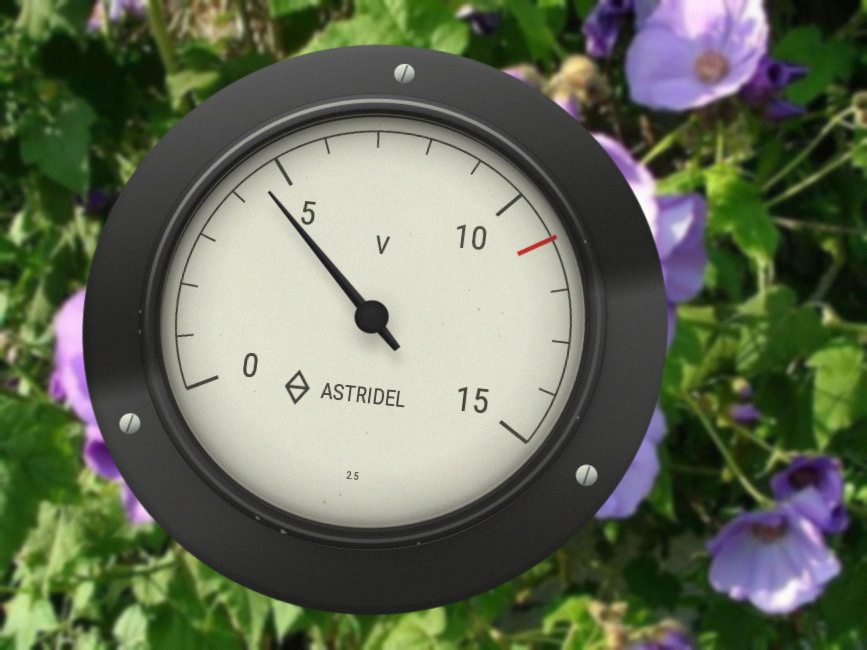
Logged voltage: 4.5,V
